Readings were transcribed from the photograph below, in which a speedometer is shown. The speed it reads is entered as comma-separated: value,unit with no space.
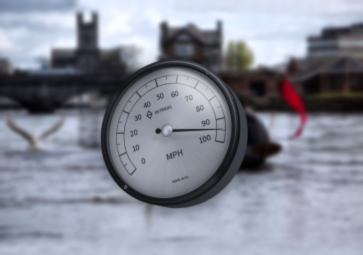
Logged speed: 95,mph
